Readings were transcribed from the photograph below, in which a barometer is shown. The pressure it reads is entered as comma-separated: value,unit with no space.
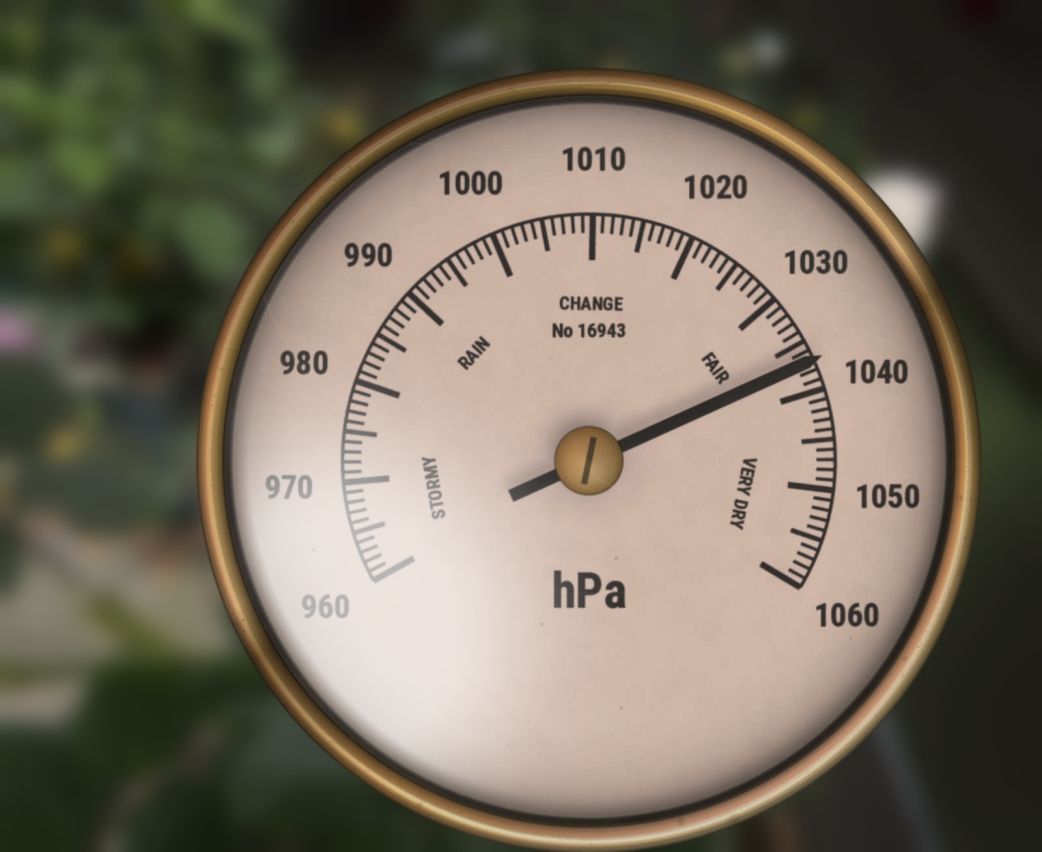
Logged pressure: 1037,hPa
